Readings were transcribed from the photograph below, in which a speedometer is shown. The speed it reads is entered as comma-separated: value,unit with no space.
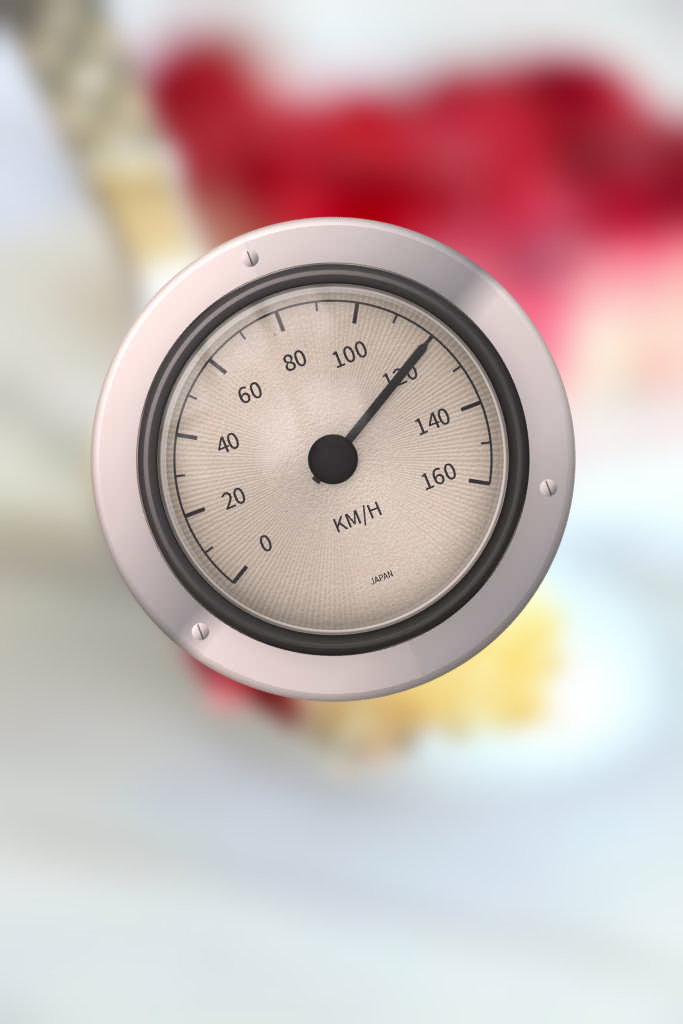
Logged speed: 120,km/h
